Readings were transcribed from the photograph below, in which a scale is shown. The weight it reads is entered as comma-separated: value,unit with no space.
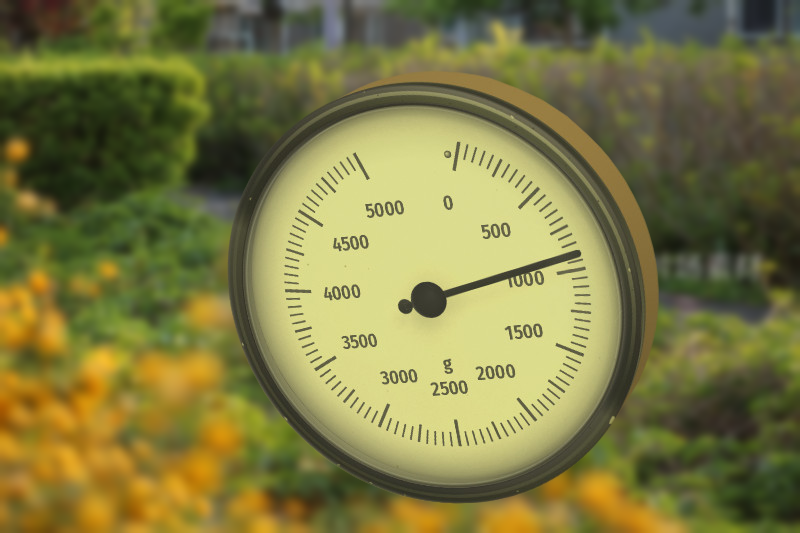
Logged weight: 900,g
